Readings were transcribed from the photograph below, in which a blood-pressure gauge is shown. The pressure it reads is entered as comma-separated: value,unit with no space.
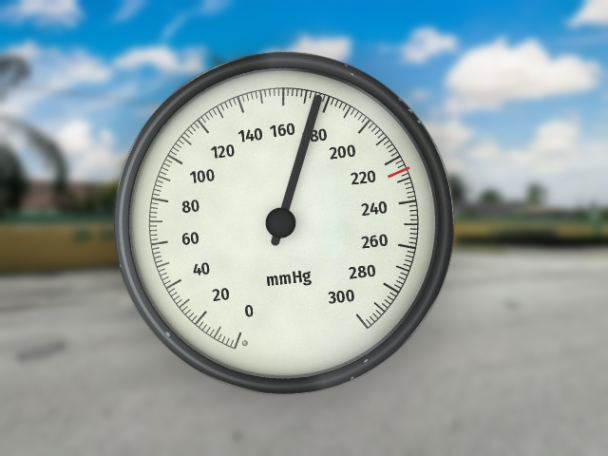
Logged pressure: 176,mmHg
